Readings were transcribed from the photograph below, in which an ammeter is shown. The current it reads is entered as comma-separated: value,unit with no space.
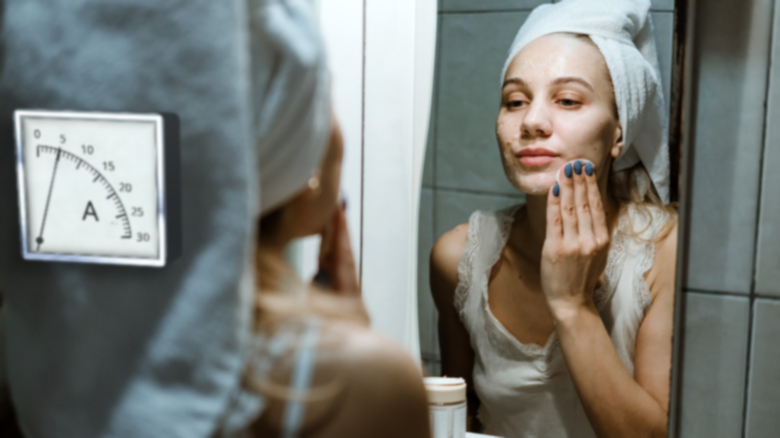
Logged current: 5,A
